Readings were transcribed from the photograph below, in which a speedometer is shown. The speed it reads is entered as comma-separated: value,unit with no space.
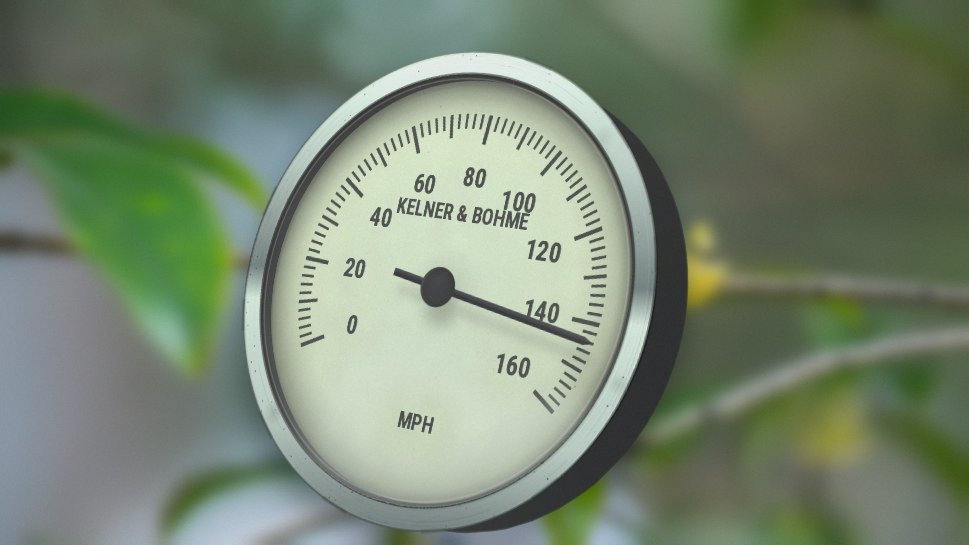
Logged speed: 144,mph
